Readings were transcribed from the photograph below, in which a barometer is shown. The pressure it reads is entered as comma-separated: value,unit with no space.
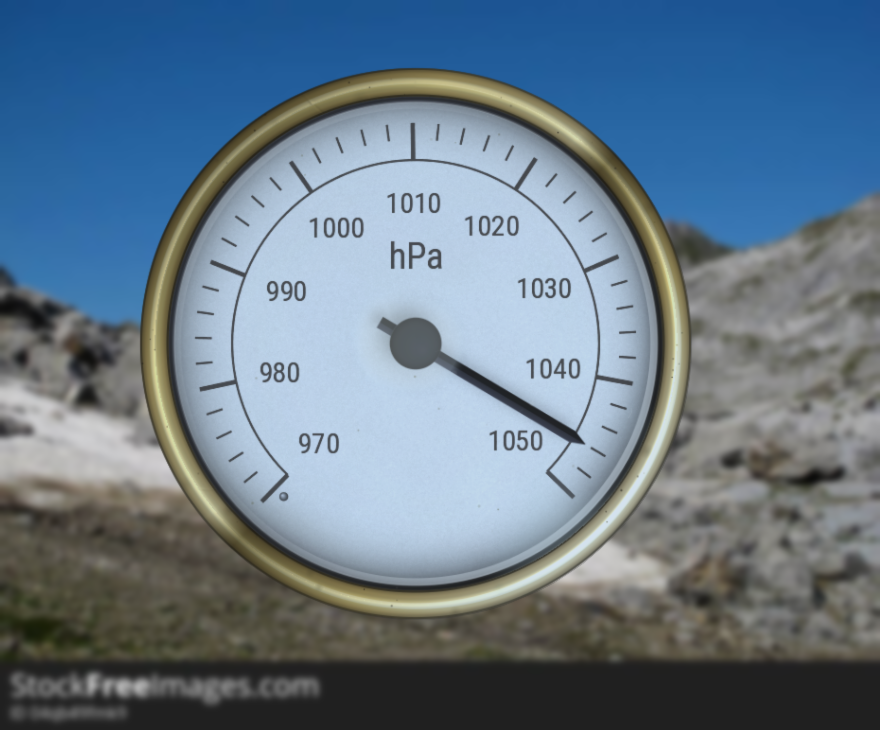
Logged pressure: 1046,hPa
